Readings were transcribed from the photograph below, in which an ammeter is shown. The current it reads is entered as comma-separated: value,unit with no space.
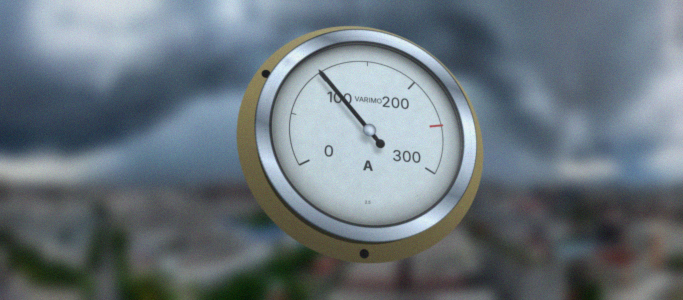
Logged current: 100,A
